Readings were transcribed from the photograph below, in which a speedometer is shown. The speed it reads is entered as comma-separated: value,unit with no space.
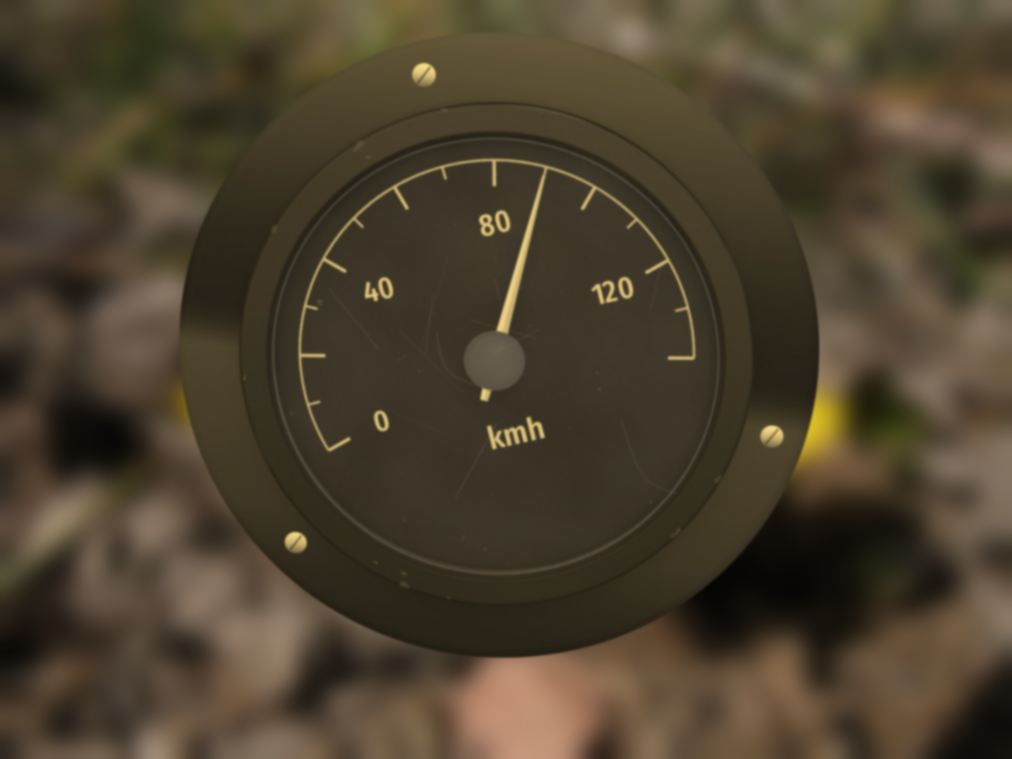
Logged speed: 90,km/h
